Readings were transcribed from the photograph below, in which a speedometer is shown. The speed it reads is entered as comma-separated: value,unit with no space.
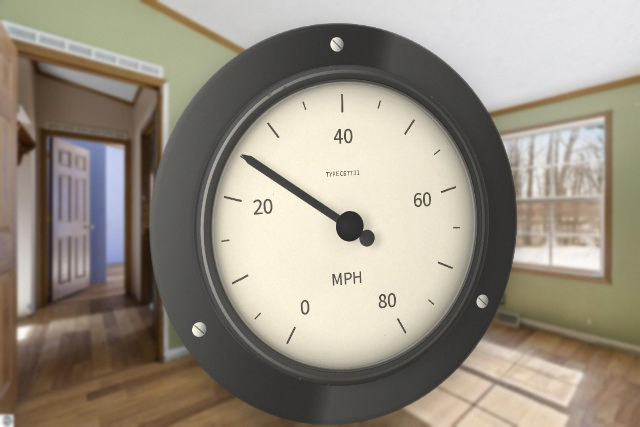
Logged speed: 25,mph
